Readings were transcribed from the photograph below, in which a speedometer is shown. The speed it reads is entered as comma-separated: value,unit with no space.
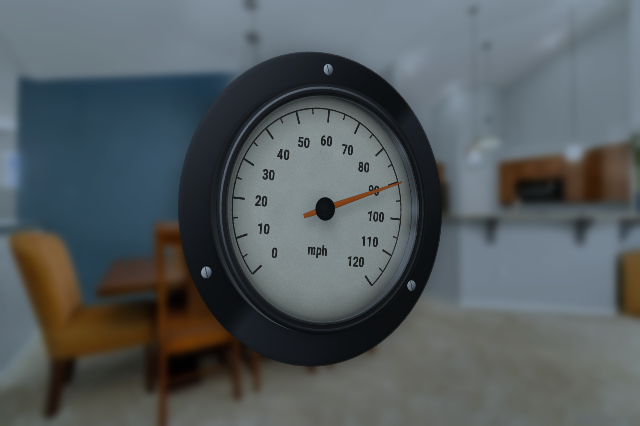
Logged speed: 90,mph
